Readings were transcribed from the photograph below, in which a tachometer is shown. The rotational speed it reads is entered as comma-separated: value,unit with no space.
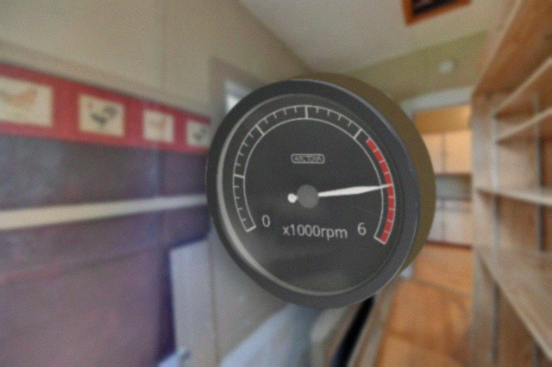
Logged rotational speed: 5000,rpm
